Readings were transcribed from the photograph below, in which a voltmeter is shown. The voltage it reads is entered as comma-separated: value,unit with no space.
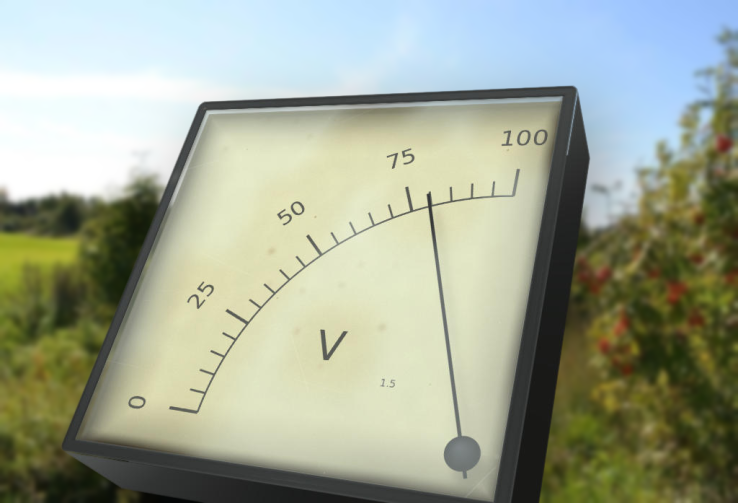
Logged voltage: 80,V
